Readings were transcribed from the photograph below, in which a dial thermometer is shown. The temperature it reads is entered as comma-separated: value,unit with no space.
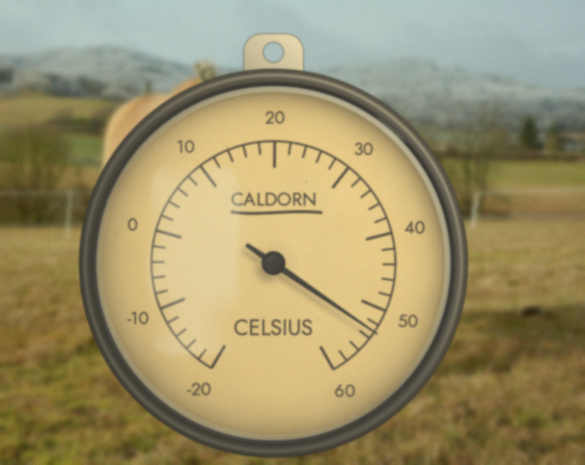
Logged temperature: 53,°C
